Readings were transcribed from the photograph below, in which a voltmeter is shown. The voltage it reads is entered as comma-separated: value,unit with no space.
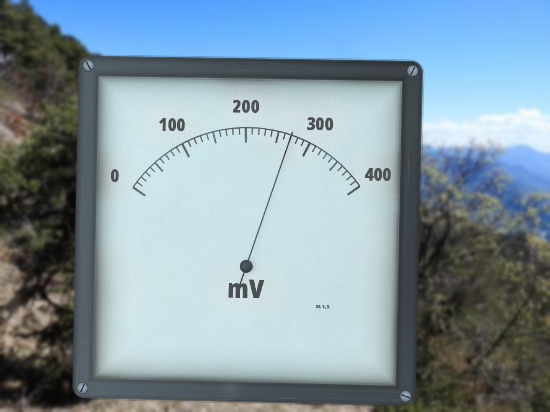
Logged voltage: 270,mV
